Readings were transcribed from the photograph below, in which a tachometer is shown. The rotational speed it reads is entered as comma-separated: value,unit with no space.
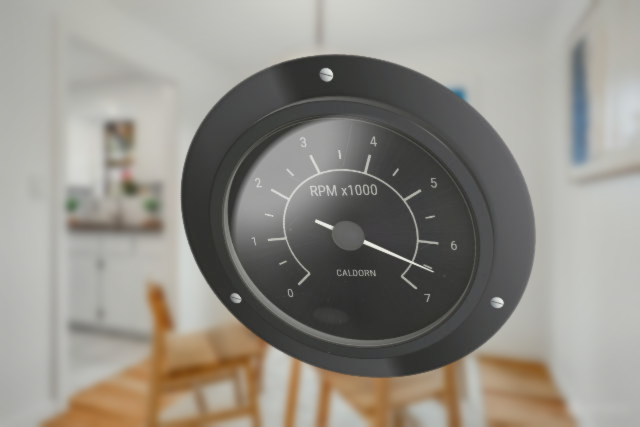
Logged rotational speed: 6500,rpm
